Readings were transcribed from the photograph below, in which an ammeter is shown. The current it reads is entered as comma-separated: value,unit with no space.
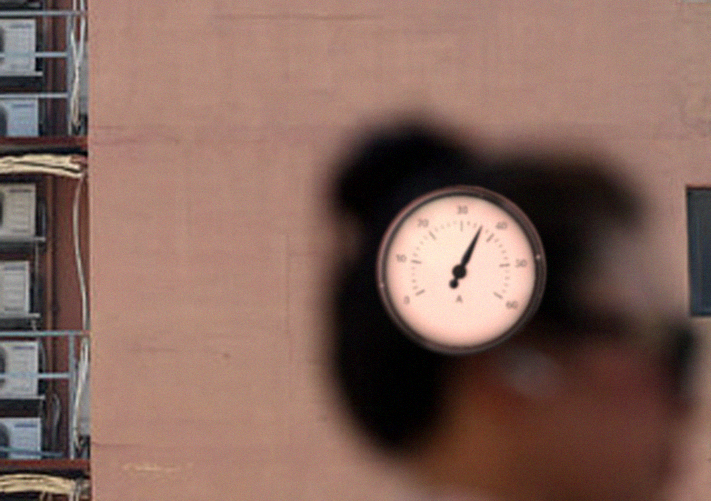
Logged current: 36,A
